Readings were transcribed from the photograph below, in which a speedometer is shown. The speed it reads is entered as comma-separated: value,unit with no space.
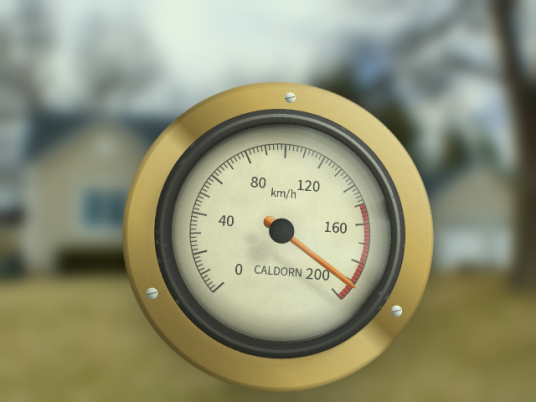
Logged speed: 192,km/h
